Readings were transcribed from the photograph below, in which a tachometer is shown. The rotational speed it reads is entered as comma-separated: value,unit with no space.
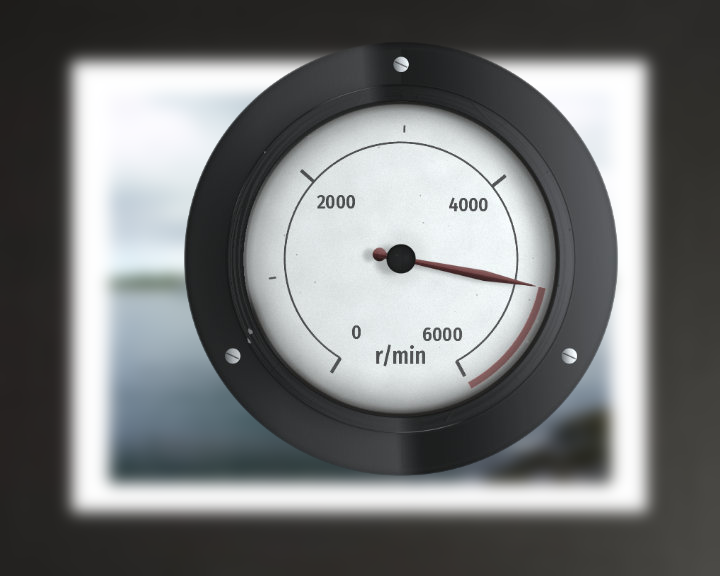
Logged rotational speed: 5000,rpm
